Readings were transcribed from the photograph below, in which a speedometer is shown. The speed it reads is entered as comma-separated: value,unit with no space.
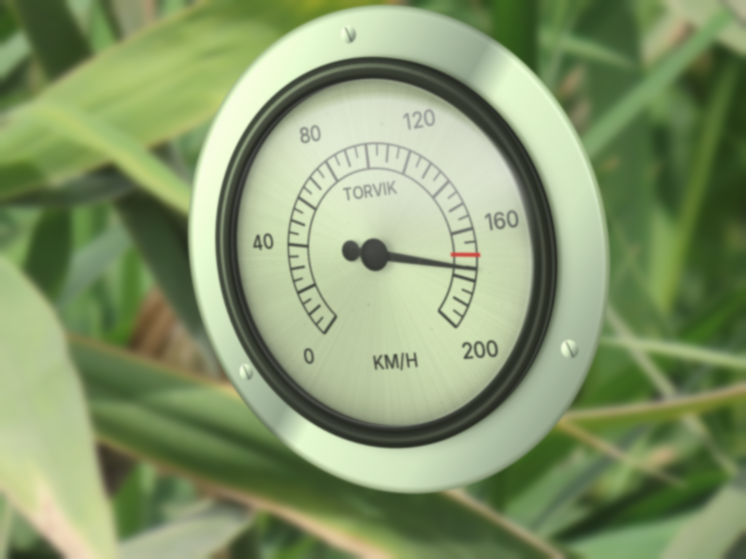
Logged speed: 175,km/h
